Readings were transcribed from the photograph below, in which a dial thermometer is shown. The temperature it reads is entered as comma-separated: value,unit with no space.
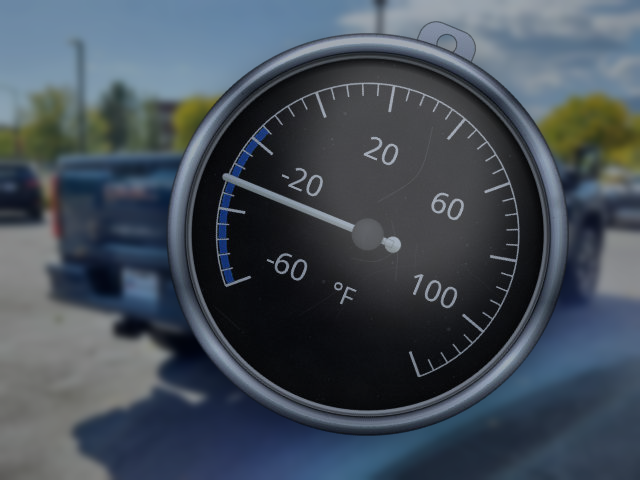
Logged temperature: -32,°F
